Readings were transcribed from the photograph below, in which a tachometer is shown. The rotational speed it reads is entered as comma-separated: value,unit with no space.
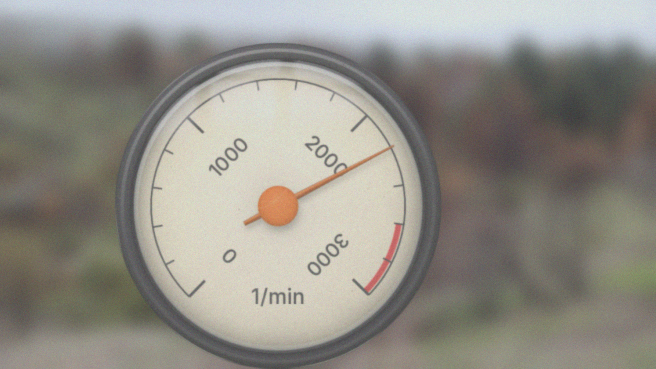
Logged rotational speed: 2200,rpm
